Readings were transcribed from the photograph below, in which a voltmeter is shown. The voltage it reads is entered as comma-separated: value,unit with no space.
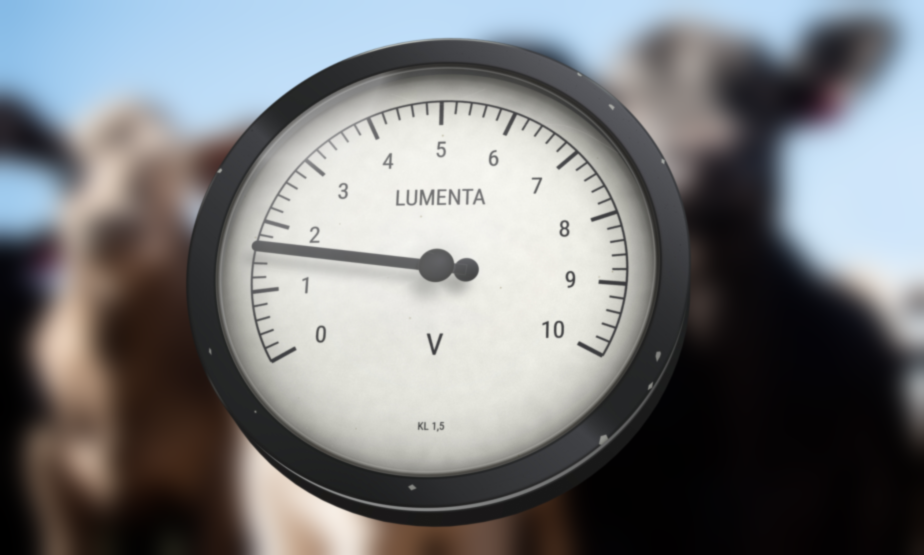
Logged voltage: 1.6,V
